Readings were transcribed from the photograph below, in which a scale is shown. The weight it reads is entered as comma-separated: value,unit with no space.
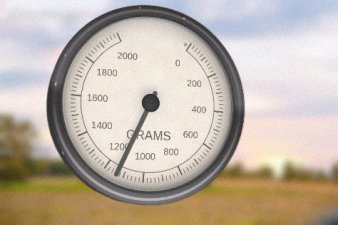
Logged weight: 1140,g
